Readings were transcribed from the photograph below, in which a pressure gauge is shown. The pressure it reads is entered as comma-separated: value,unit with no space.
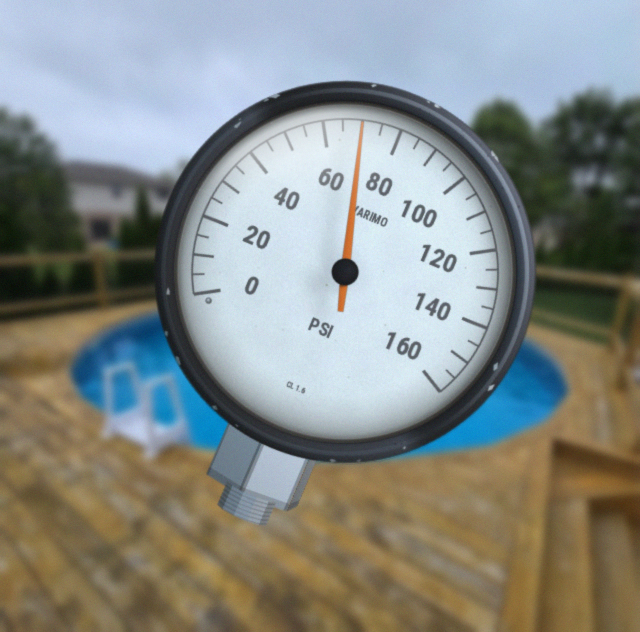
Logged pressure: 70,psi
